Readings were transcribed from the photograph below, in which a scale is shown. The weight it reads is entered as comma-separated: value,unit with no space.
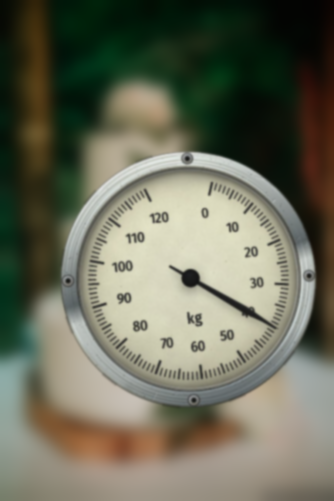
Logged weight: 40,kg
